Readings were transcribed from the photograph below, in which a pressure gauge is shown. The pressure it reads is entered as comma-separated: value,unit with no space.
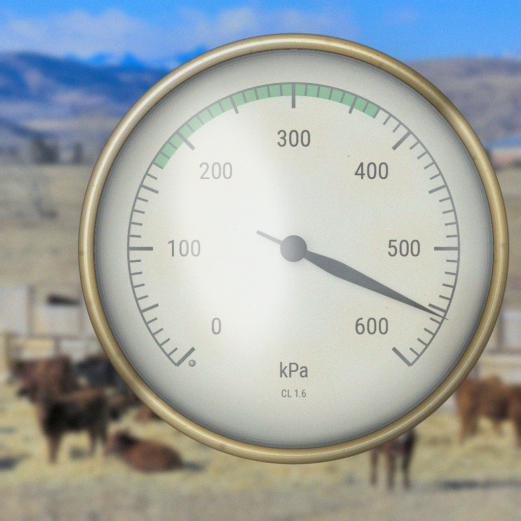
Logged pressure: 555,kPa
